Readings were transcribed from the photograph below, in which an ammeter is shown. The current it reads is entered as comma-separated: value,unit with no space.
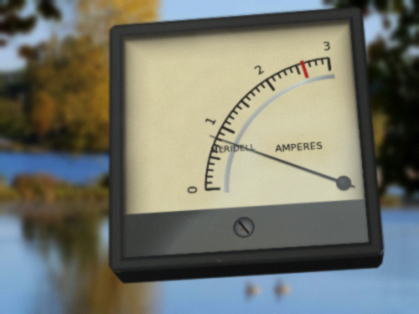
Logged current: 0.8,A
